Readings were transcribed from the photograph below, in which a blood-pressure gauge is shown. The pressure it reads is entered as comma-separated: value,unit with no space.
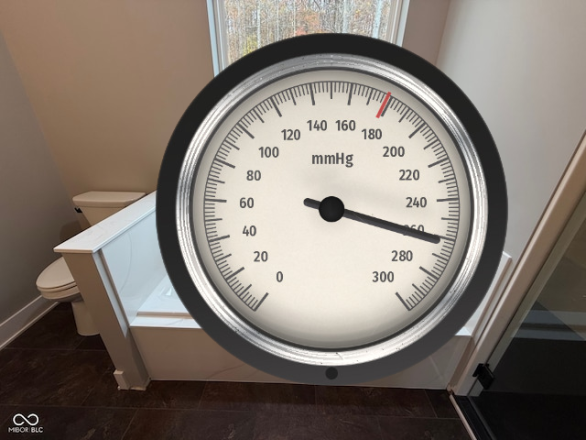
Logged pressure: 262,mmHg
